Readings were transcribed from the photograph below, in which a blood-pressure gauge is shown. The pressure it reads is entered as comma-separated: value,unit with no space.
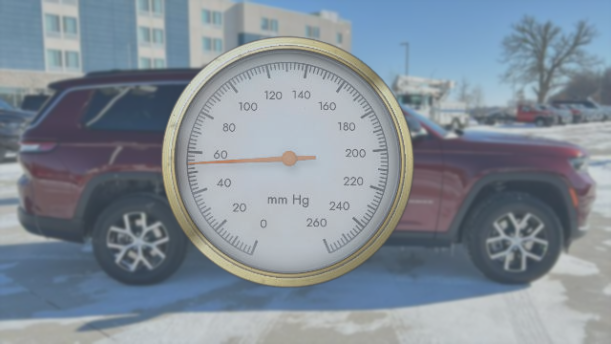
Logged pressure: 54,mmHg
